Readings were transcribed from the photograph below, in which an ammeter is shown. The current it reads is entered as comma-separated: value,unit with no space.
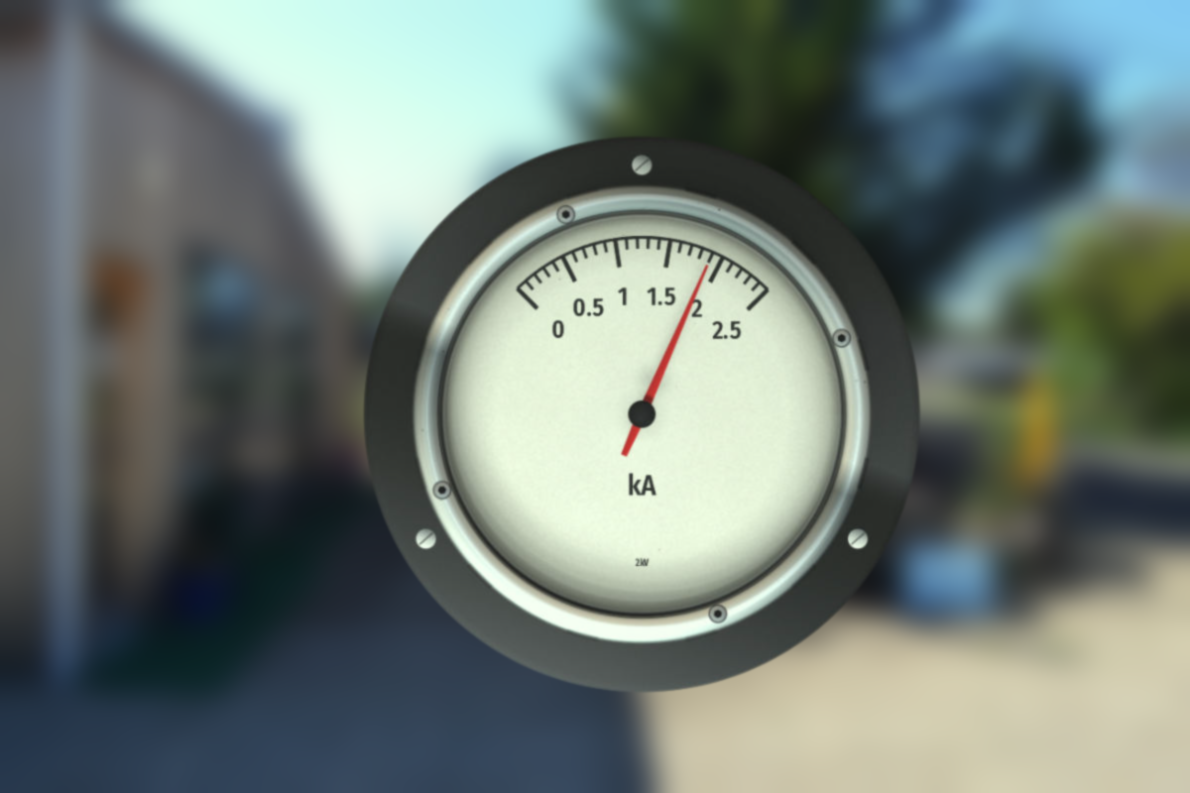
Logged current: 1.9,kA
